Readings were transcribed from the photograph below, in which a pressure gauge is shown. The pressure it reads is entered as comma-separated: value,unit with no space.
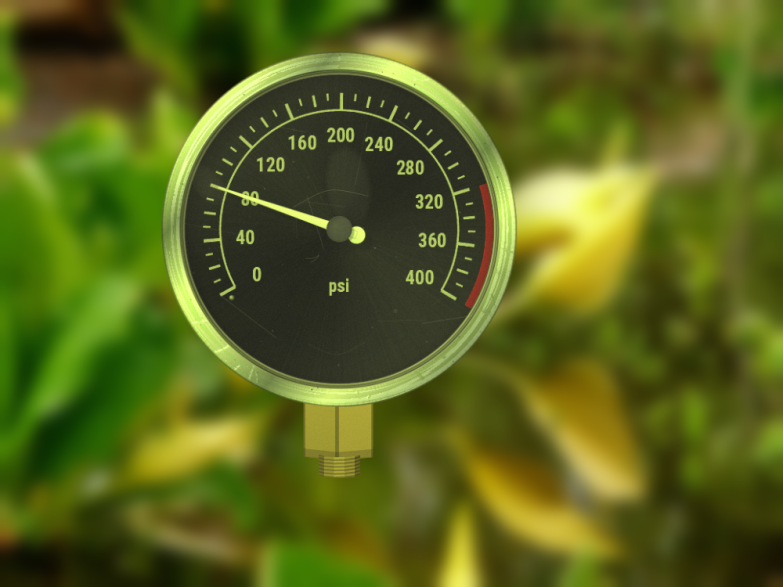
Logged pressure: 80,psi
